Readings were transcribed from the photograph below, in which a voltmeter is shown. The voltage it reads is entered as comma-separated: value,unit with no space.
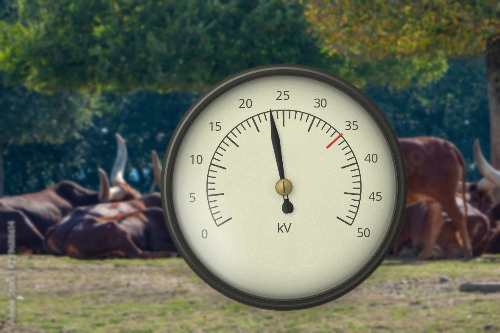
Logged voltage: 23,kV
